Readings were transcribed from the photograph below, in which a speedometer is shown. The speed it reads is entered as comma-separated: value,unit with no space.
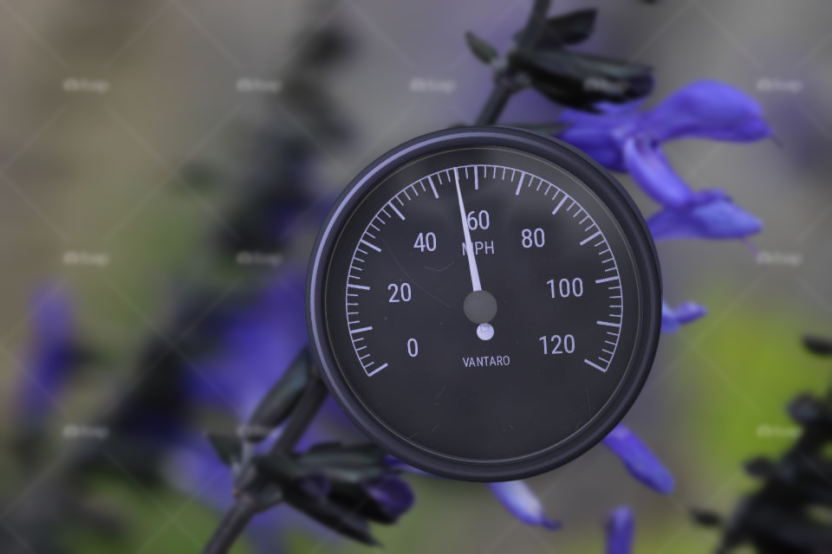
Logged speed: 56,mph
